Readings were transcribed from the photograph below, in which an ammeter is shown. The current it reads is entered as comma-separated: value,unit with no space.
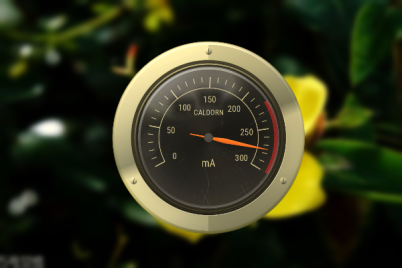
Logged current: 275,mA
